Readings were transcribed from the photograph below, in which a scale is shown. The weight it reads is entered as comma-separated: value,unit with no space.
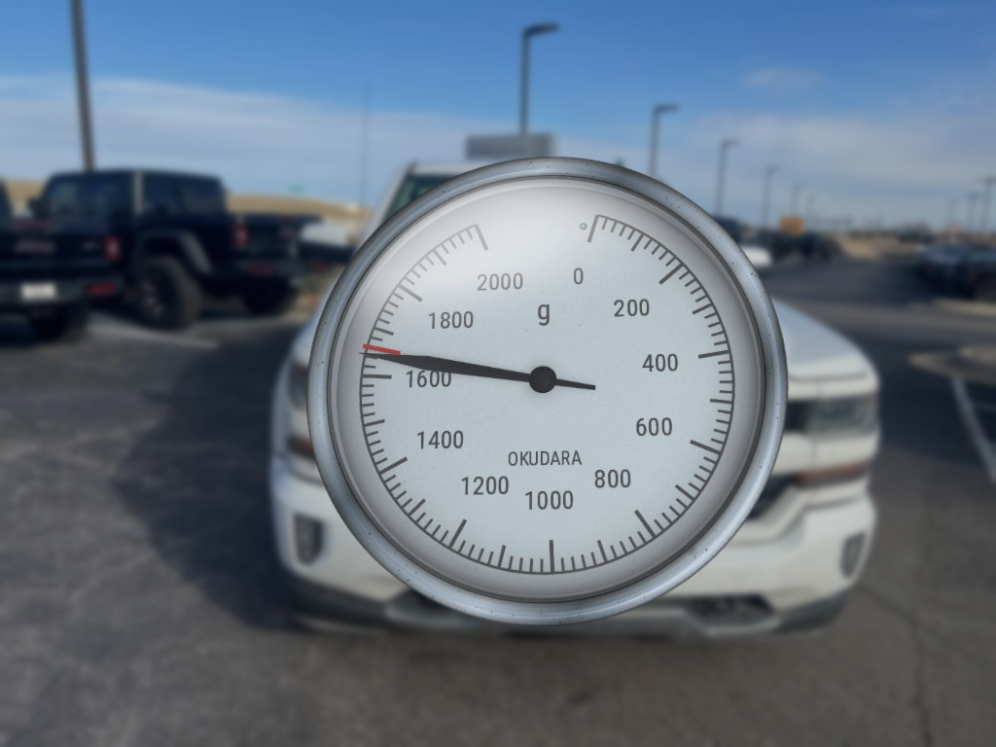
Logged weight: 1640,g
